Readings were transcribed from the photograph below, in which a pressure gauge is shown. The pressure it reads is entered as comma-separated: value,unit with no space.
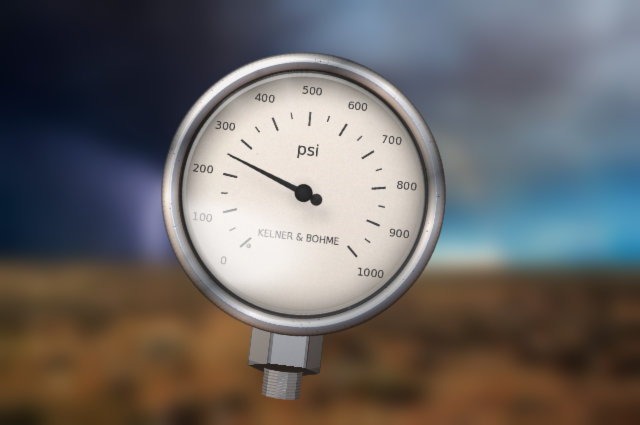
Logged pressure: 250,psi
